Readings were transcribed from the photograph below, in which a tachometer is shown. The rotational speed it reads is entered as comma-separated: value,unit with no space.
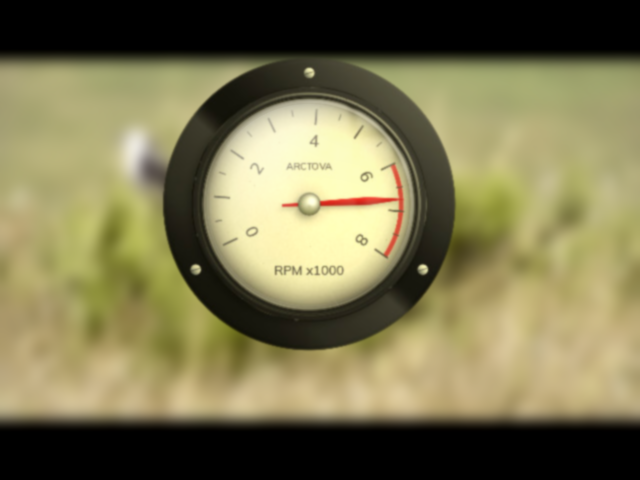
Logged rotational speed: 6750,rpm
